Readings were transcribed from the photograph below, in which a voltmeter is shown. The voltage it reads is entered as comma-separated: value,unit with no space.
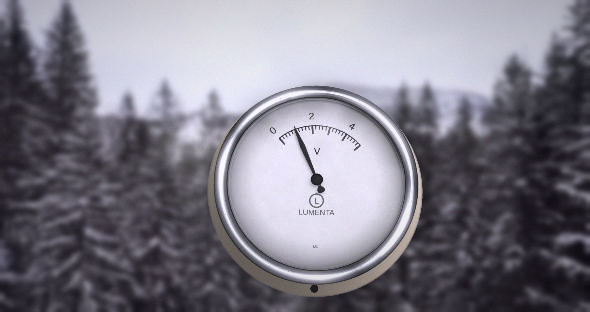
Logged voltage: 1,V
